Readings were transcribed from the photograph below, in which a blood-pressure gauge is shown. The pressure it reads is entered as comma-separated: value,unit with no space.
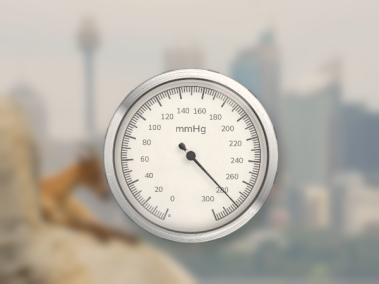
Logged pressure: 280,mmHg
